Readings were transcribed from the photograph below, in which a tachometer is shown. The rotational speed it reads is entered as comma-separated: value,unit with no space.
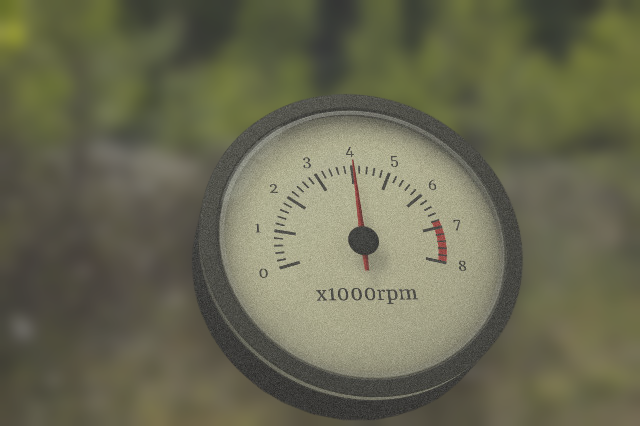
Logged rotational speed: 4000,rpm
